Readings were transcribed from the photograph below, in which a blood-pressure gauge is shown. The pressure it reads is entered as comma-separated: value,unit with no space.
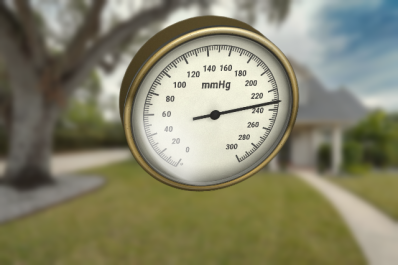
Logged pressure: 230,mmHg
